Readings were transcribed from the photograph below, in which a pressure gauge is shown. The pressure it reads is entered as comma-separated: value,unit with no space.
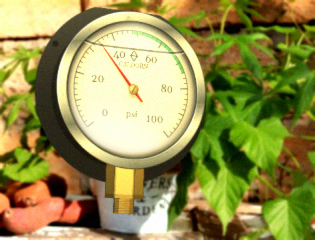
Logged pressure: 34,psi
